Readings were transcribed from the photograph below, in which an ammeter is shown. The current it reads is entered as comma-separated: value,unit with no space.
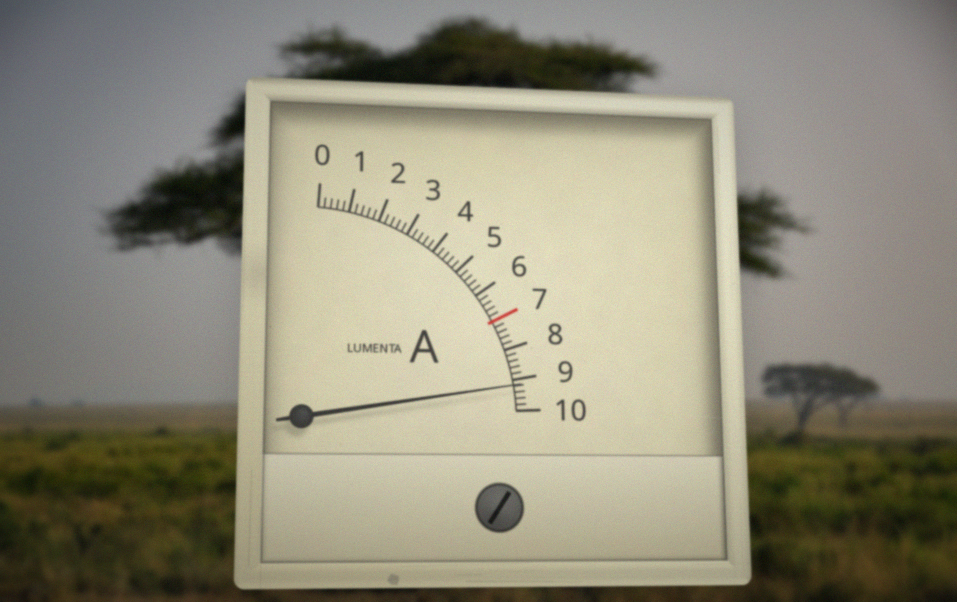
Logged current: 9.2,A
